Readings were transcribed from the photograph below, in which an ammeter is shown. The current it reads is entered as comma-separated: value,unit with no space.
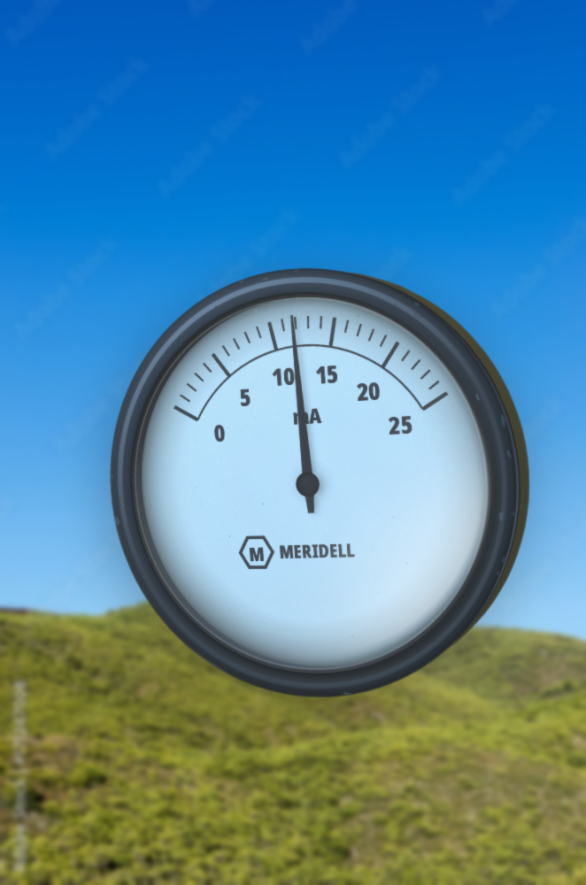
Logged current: 12,mA
